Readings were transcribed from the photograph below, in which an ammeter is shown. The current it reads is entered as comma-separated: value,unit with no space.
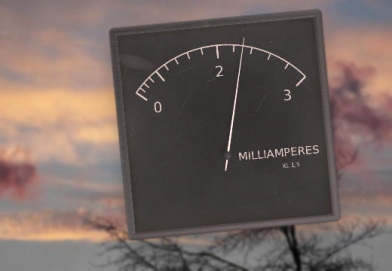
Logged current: 2.3,mA
